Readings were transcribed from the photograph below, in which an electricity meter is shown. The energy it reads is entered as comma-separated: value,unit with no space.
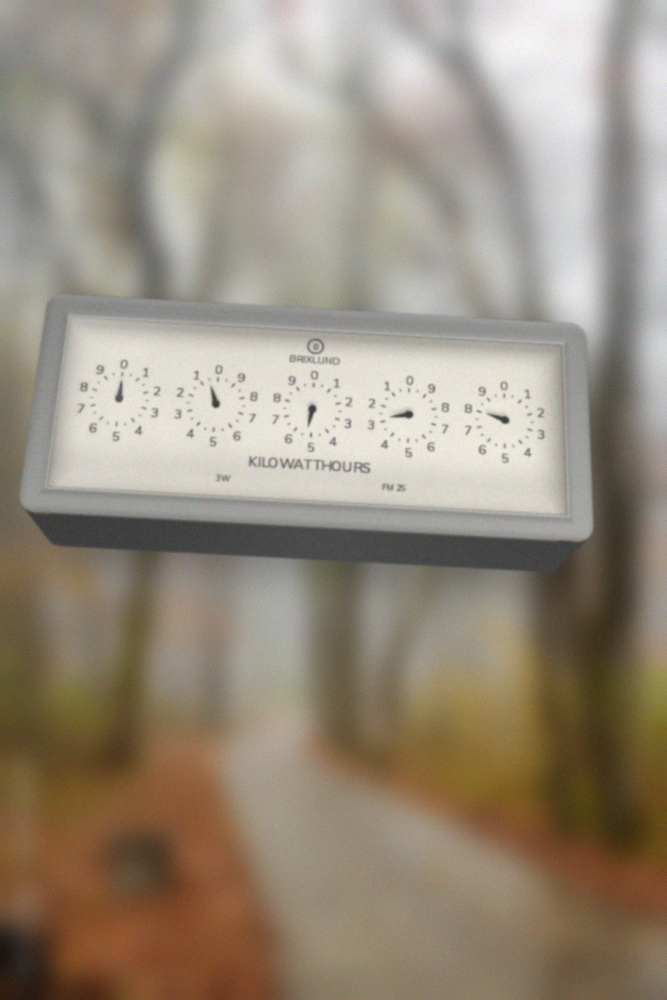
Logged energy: 528,kWh
